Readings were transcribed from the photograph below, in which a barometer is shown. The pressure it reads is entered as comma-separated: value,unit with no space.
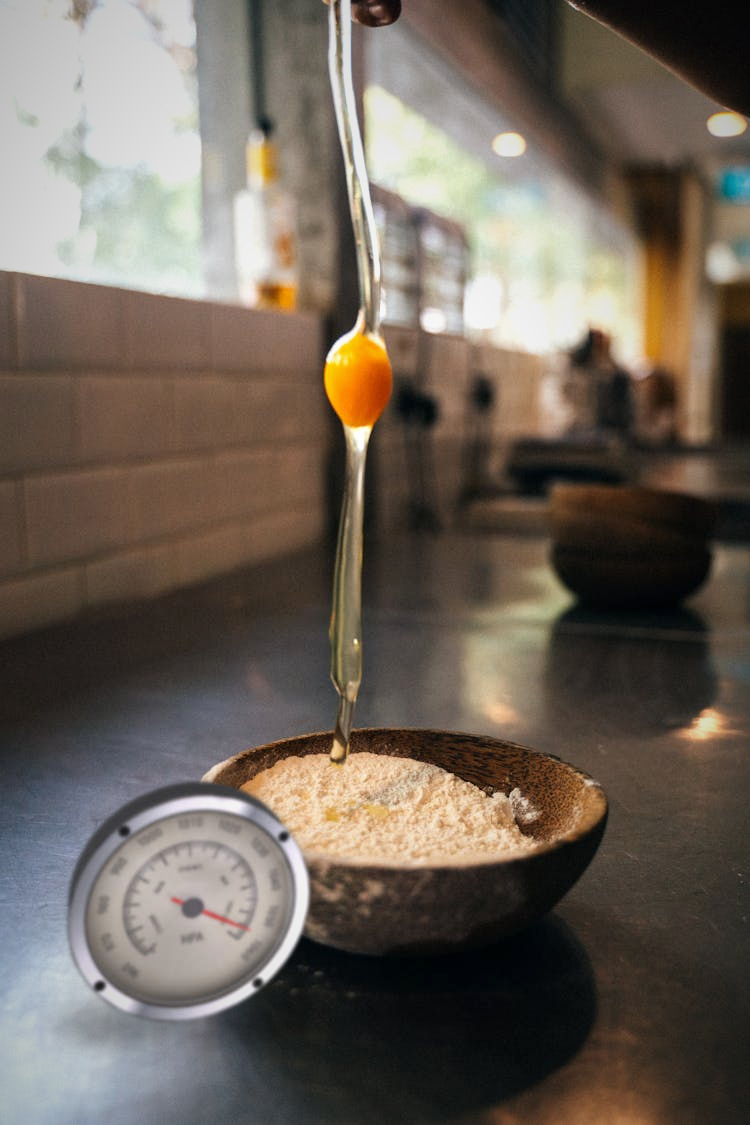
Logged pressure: 1055,hPa
